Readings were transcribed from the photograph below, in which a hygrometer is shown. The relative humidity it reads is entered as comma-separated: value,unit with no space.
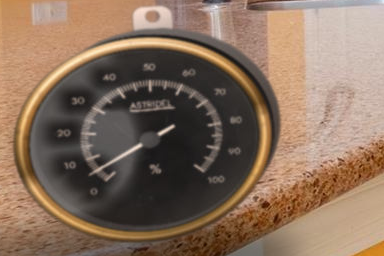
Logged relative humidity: 5,%
